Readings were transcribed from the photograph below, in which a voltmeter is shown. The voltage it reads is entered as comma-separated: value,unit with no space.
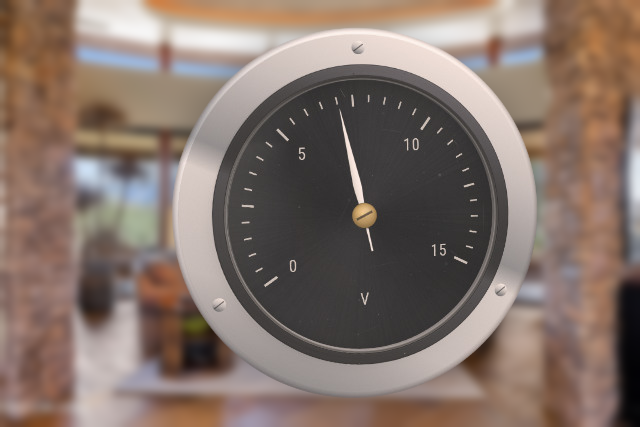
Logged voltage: 7,V
